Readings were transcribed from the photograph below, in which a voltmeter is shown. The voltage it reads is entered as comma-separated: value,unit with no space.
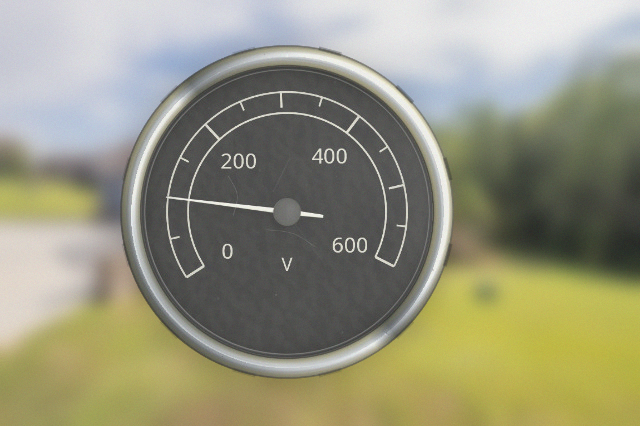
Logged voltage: 100,V
